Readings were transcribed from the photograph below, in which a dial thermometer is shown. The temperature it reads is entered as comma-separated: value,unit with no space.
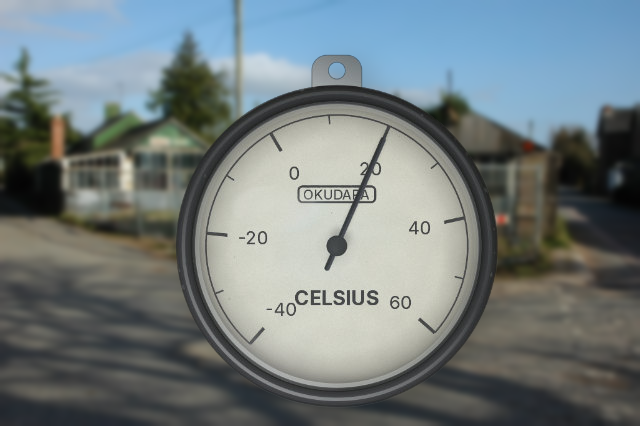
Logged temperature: 20,°C
